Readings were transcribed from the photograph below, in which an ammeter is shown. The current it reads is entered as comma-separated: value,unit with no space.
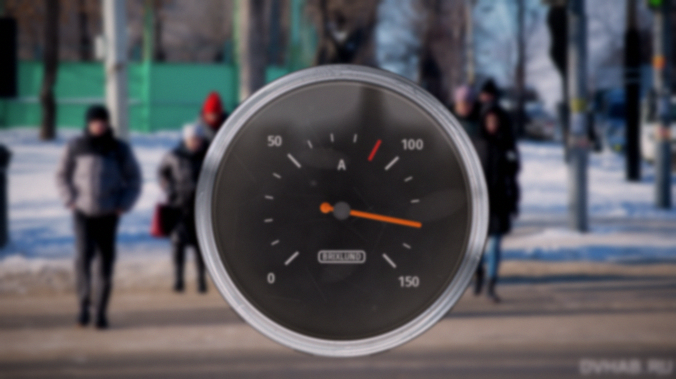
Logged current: 130,A
